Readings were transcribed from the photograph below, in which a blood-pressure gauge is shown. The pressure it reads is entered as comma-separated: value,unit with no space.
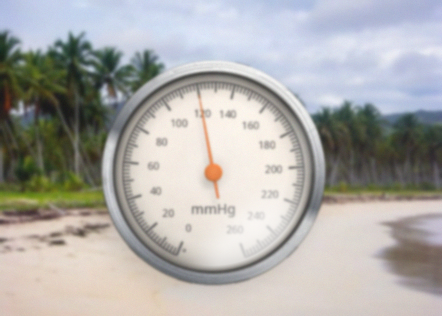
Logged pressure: 120,mmHg
